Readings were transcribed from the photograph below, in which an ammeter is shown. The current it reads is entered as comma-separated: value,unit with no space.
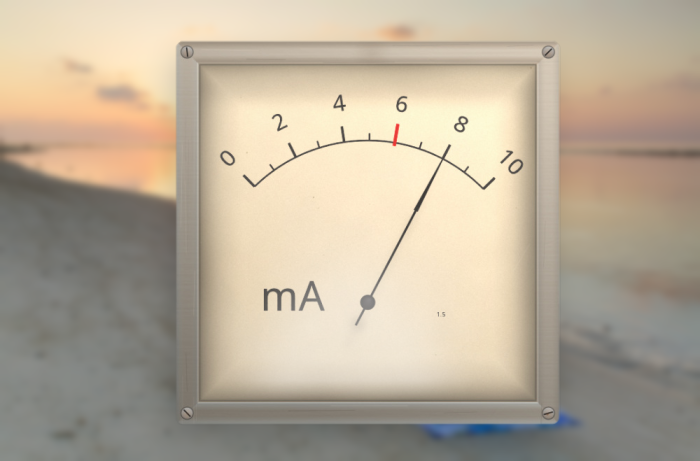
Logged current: 8,mA
